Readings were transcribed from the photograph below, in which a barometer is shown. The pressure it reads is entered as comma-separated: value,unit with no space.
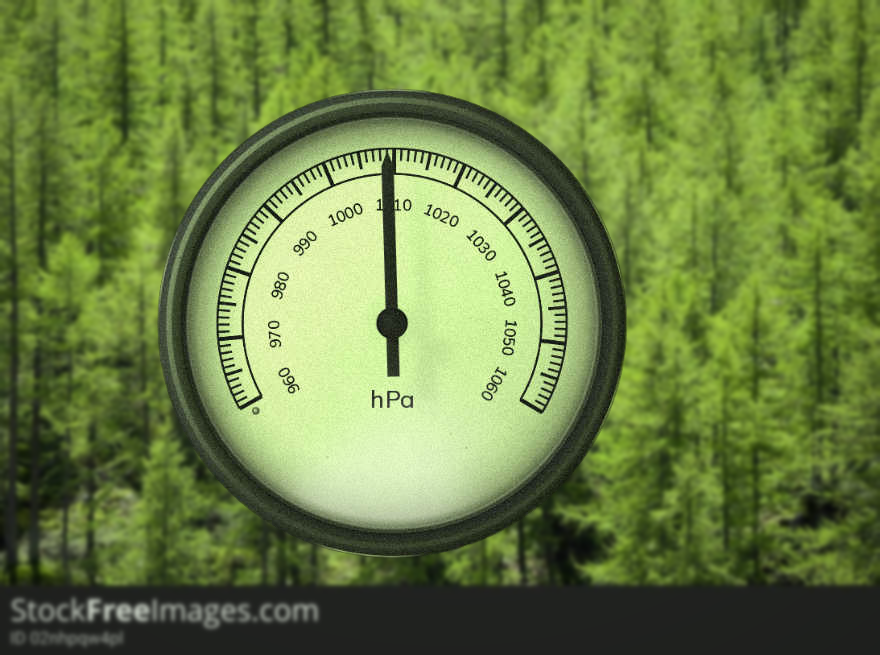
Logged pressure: 1009,hPa
